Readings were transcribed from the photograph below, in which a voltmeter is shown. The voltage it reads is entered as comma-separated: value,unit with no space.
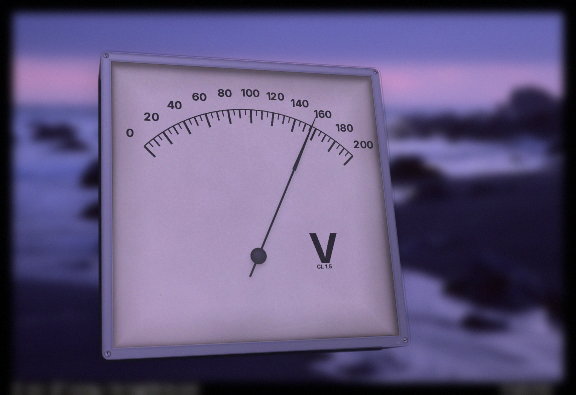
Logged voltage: 155,V
